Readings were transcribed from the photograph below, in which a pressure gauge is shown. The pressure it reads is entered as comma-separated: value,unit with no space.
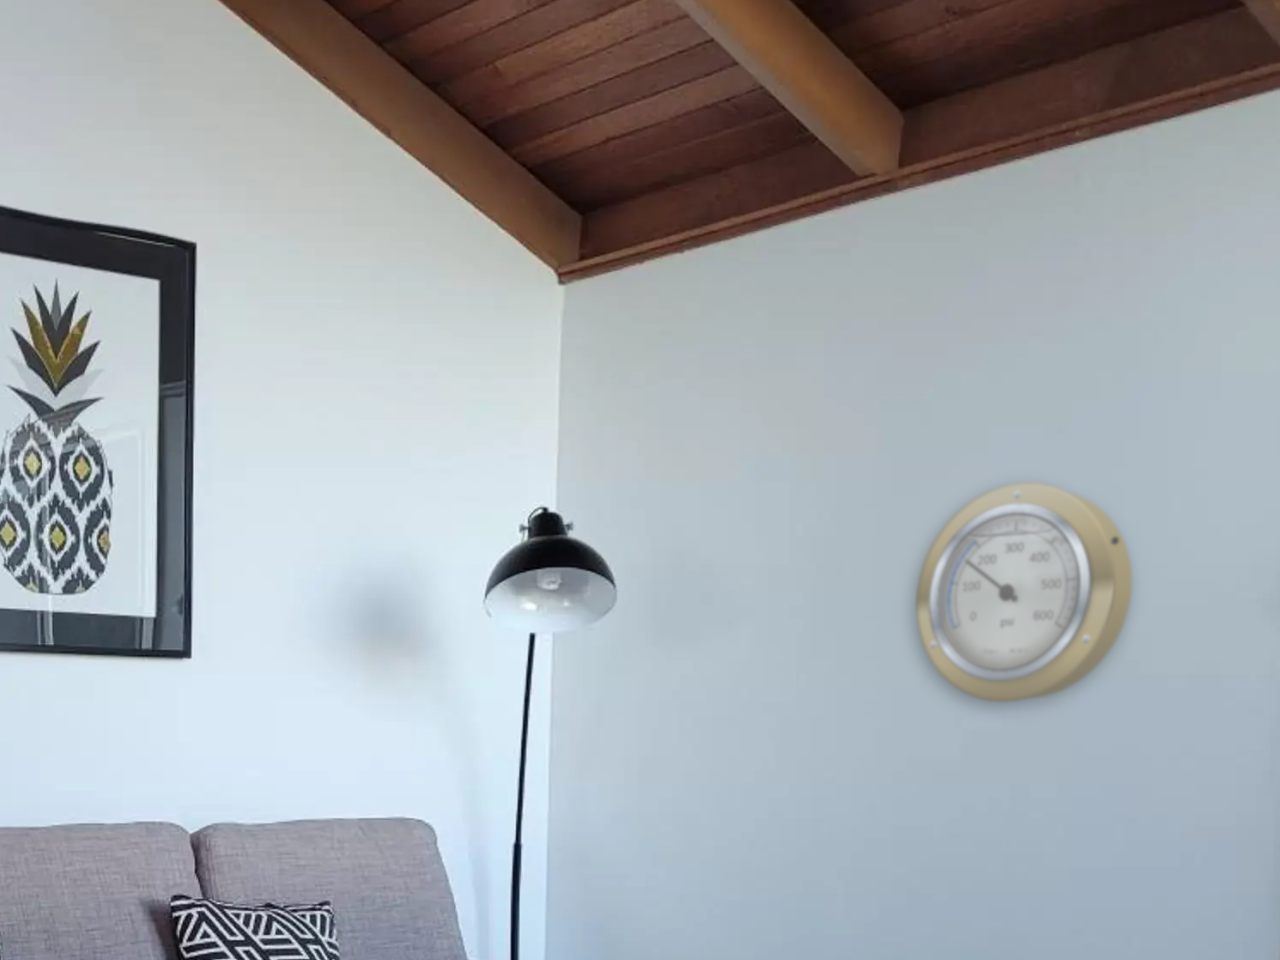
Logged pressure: 160,psi
